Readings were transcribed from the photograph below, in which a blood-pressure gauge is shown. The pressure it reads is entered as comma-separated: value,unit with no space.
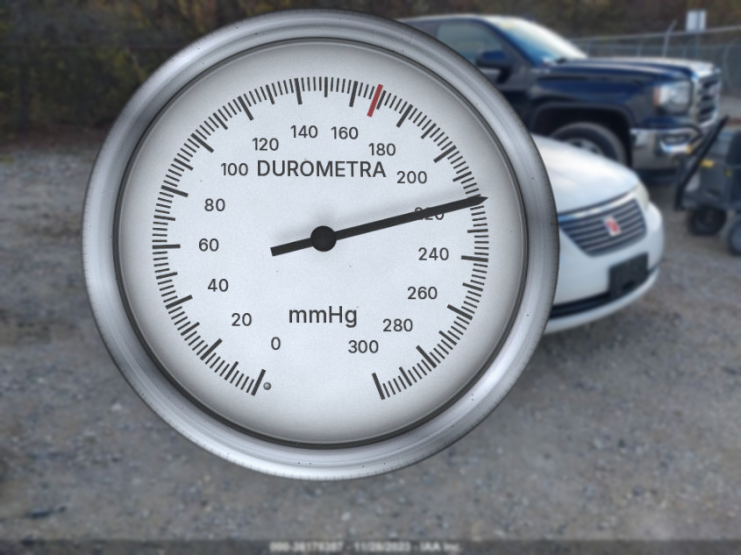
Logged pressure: 220,mmHg
